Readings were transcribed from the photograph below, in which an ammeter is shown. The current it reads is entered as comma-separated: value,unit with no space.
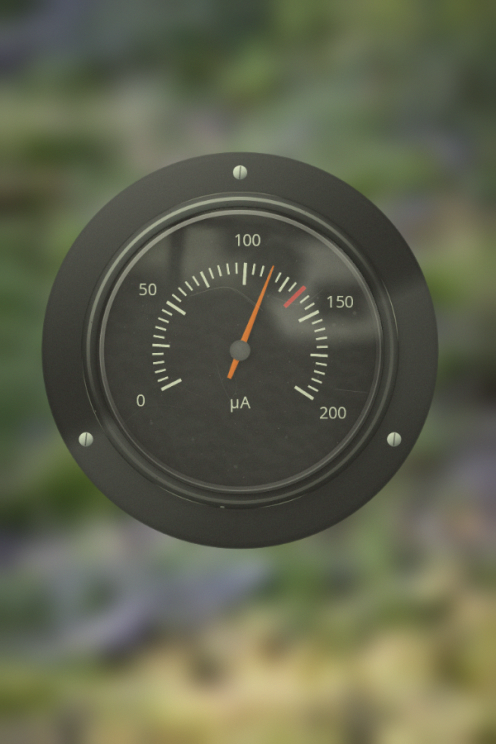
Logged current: 115,µA
